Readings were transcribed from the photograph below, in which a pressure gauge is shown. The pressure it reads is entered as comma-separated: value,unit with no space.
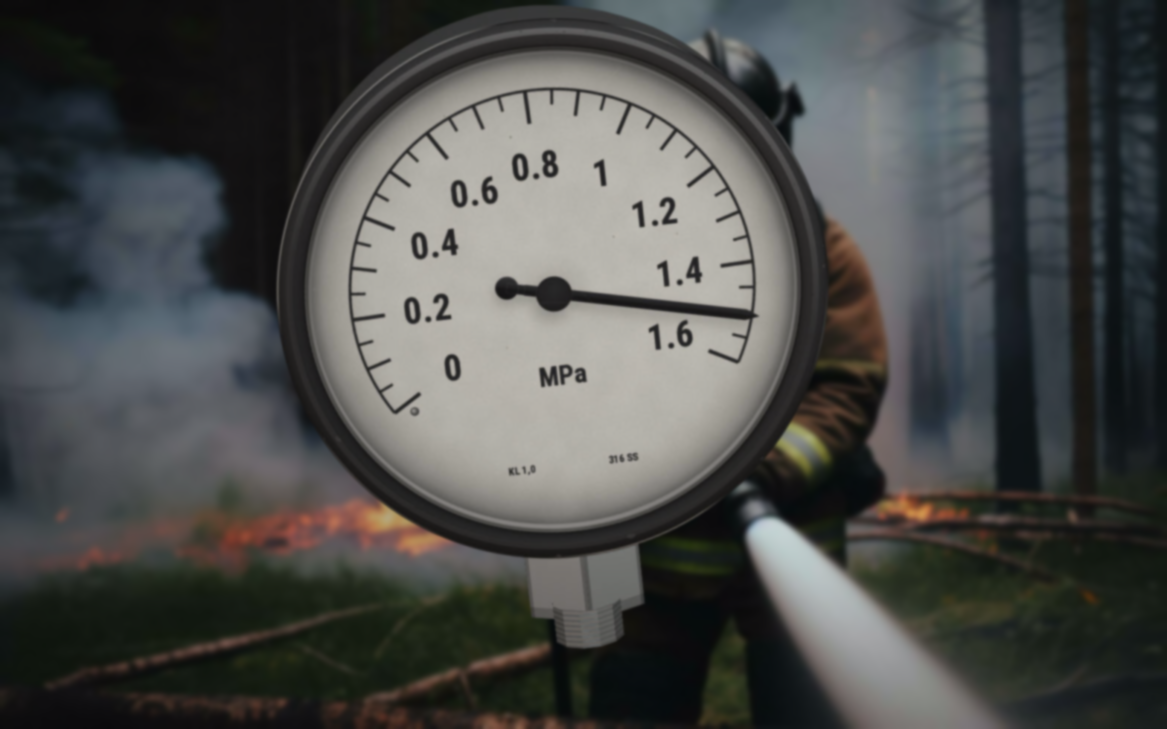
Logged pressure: 1.5,MPa
